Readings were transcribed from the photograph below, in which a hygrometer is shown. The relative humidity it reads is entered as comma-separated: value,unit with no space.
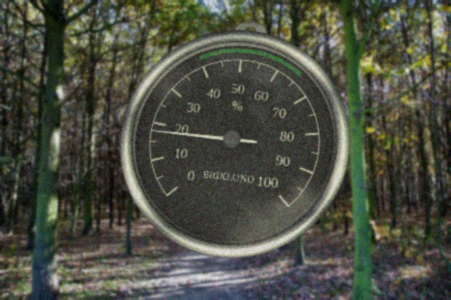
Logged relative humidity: 17.5,%
